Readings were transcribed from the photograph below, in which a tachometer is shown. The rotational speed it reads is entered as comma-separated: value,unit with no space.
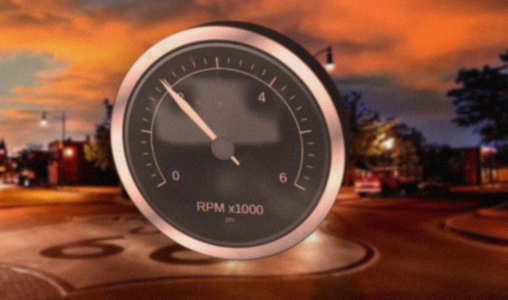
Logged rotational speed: 2000,rpm
